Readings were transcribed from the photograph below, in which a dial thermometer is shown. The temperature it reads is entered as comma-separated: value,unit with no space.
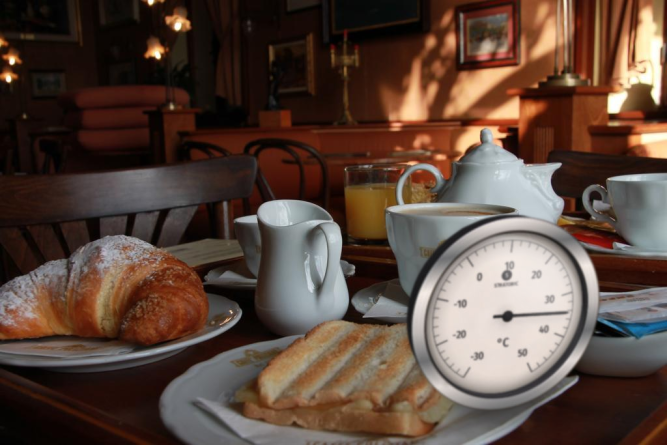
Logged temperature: 34,°C
